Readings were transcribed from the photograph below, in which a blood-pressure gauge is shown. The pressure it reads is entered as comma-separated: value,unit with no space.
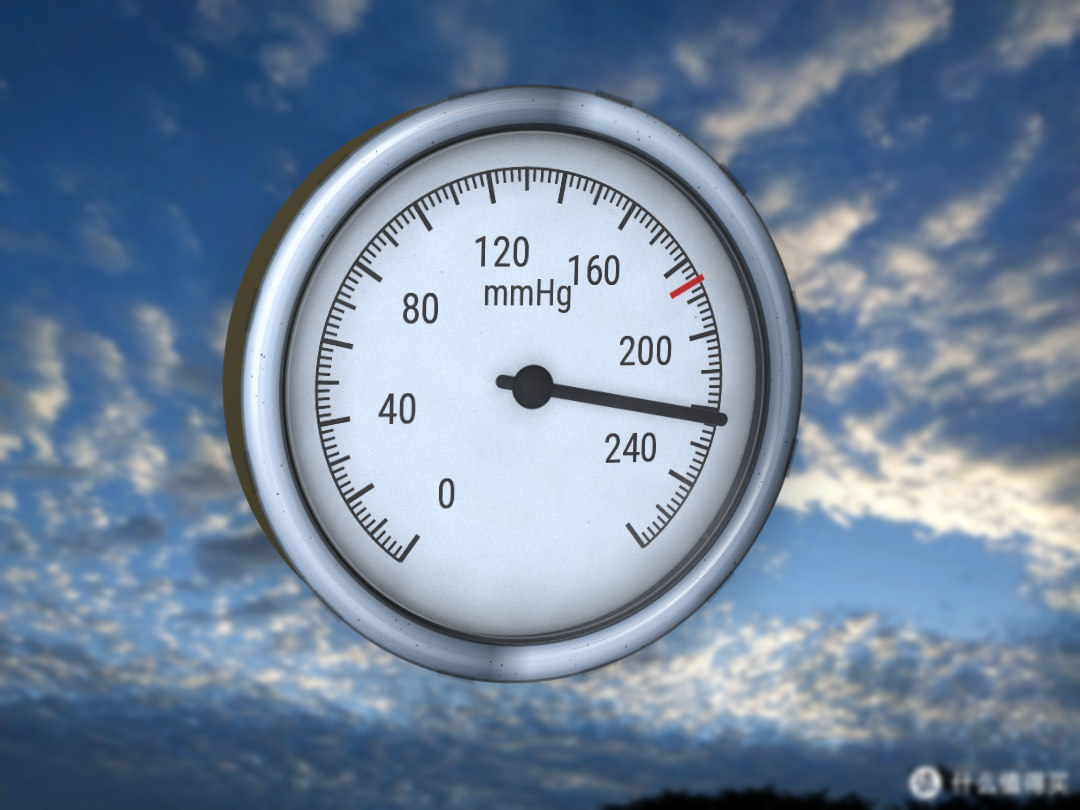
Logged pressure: 222,mmHg
